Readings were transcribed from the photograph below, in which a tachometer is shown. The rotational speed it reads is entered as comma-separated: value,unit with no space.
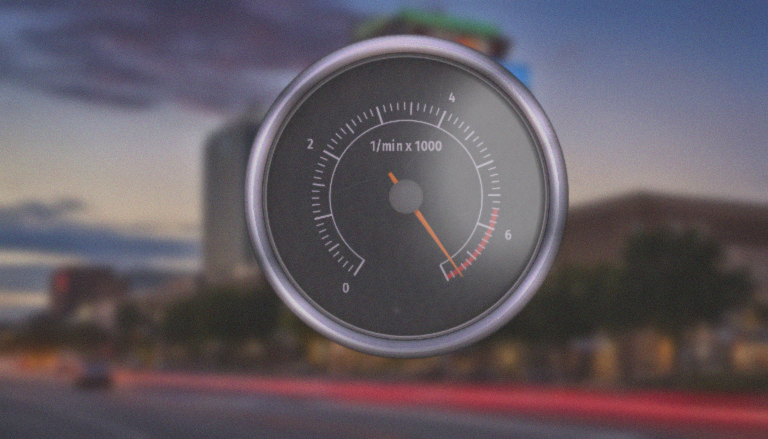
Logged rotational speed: 6800,rpm
